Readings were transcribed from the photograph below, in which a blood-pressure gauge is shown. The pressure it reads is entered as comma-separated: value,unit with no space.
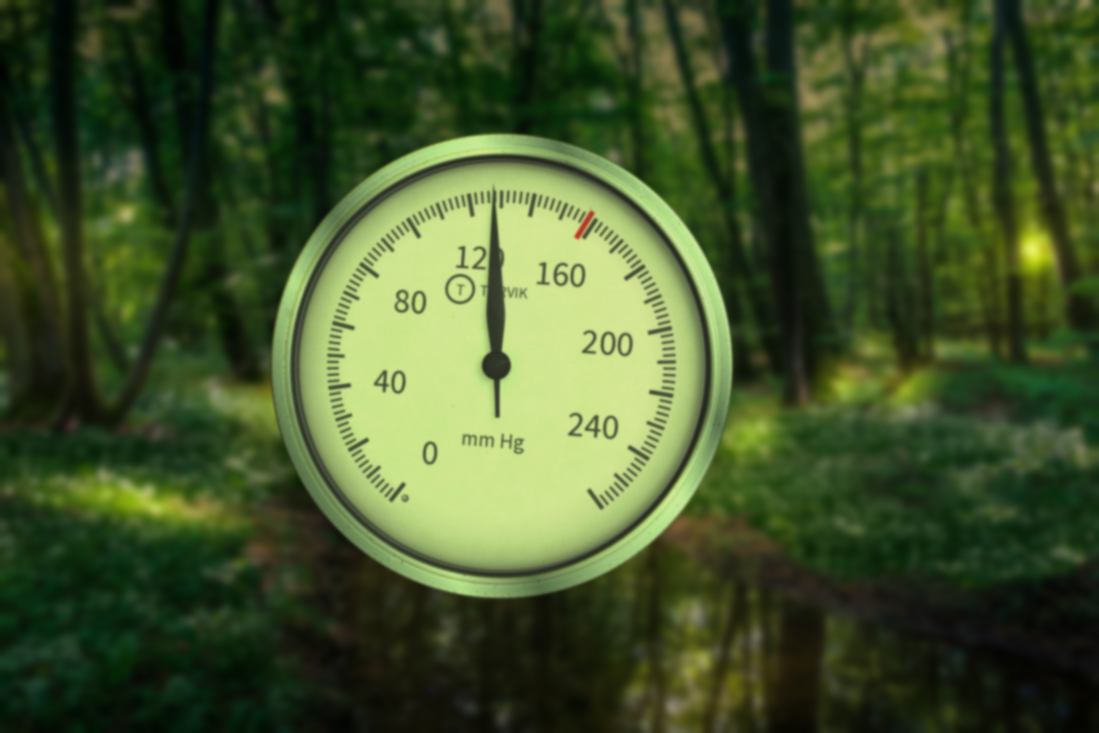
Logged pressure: 128,mmHg
